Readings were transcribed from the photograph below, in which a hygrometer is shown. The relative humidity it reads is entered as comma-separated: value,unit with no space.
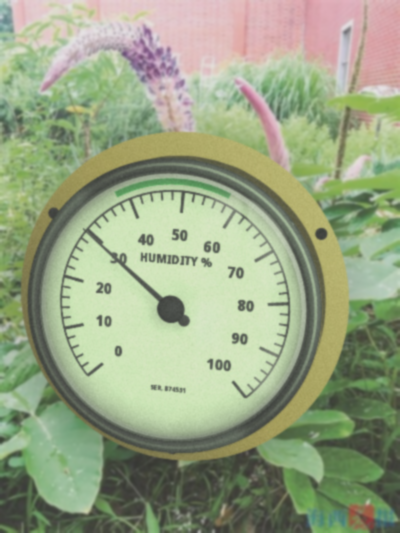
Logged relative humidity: 30,%
